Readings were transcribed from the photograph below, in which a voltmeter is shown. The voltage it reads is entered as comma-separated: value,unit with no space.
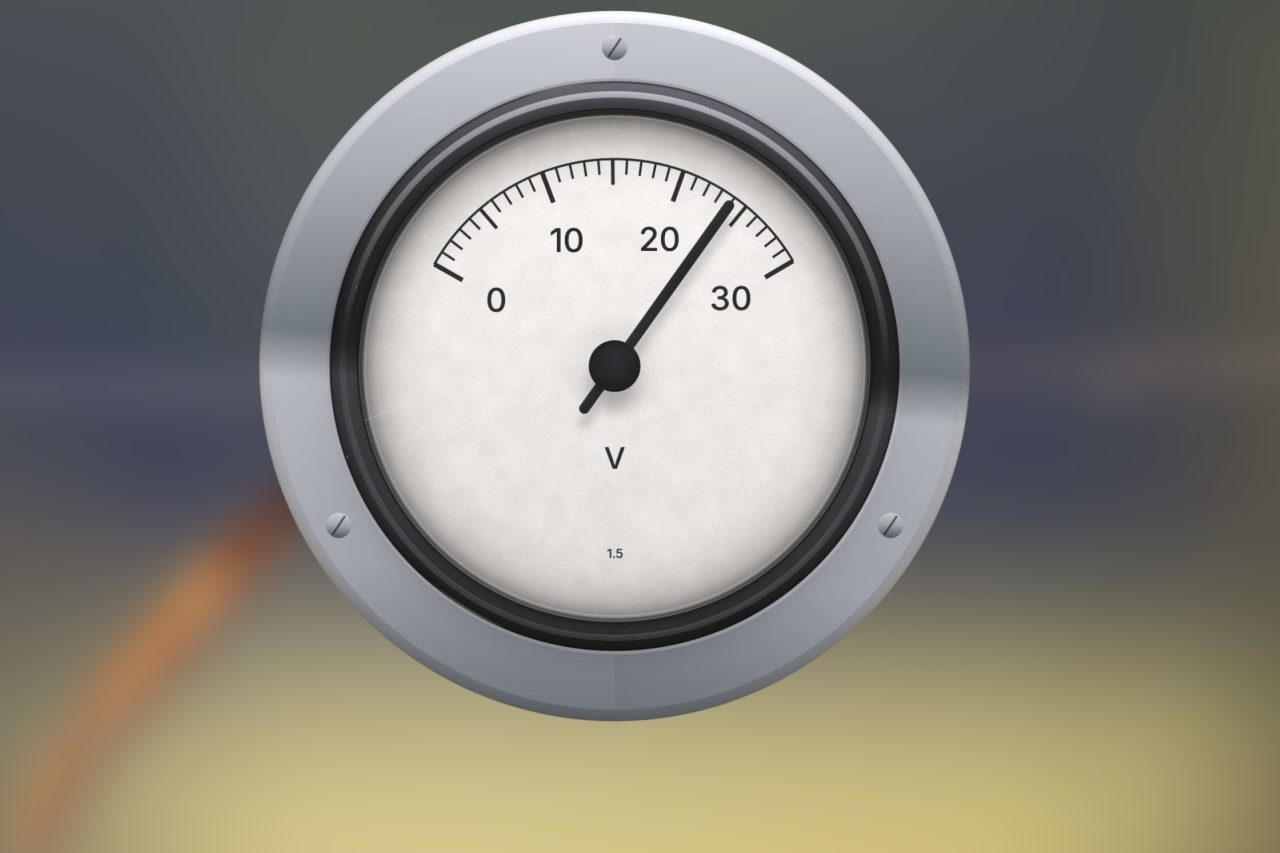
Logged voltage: 24,V
